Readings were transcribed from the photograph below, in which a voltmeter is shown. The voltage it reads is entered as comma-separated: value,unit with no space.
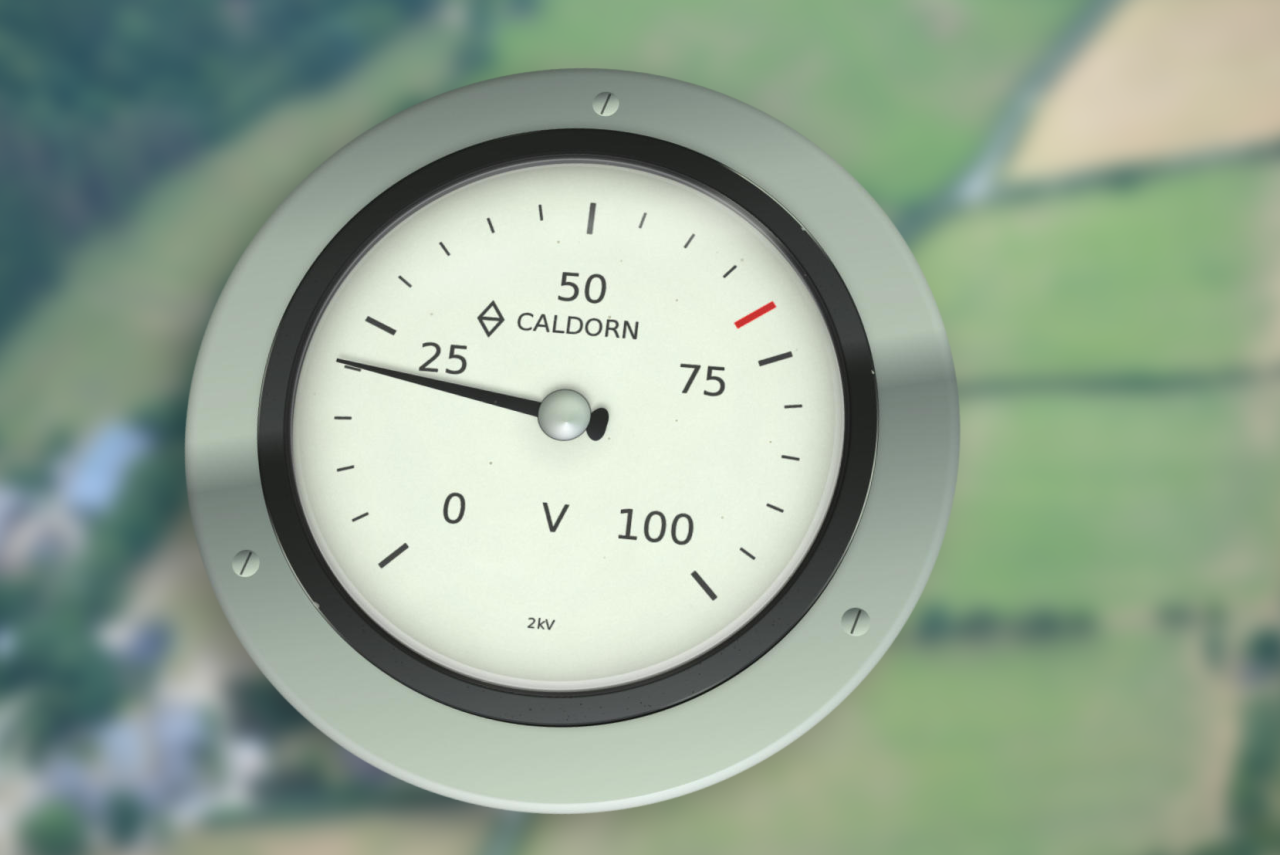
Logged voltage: 20,V
